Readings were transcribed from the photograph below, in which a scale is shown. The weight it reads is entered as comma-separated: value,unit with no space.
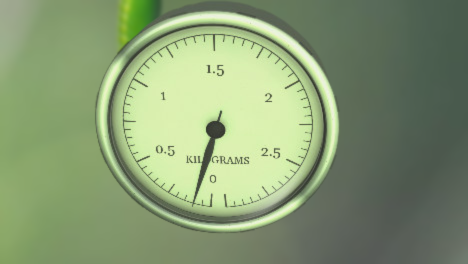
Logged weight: 0.1,kg
